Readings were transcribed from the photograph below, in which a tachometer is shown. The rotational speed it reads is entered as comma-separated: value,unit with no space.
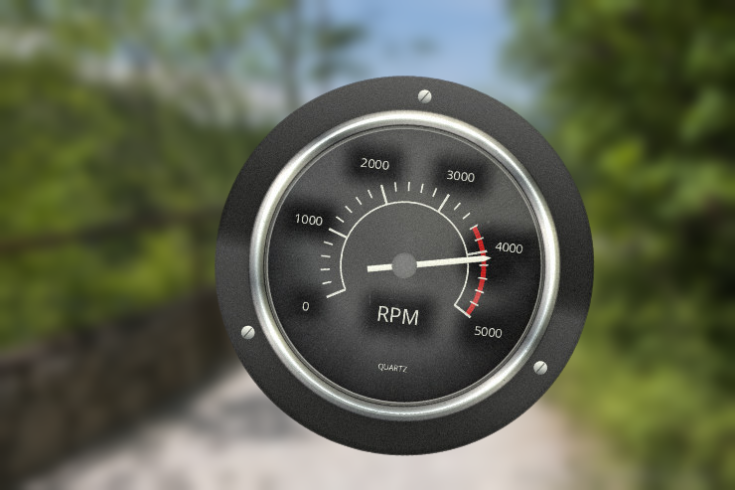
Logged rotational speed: 4100,rpm
